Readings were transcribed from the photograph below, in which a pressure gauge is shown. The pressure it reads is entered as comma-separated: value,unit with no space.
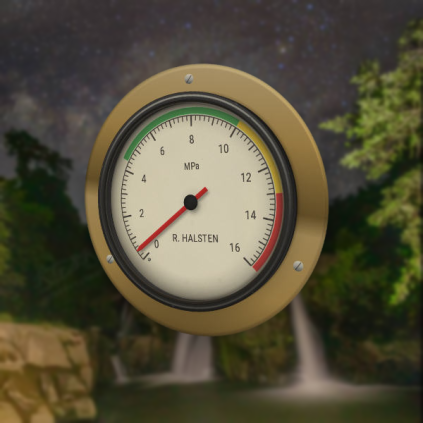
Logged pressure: 0.4,MPa
